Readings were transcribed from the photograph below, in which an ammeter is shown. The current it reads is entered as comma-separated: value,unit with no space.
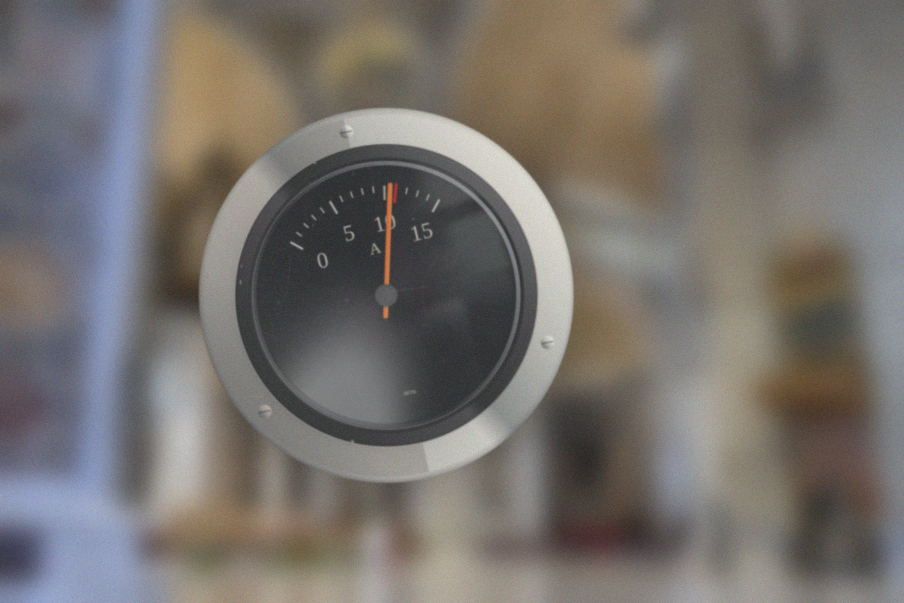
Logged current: 10.5,A
